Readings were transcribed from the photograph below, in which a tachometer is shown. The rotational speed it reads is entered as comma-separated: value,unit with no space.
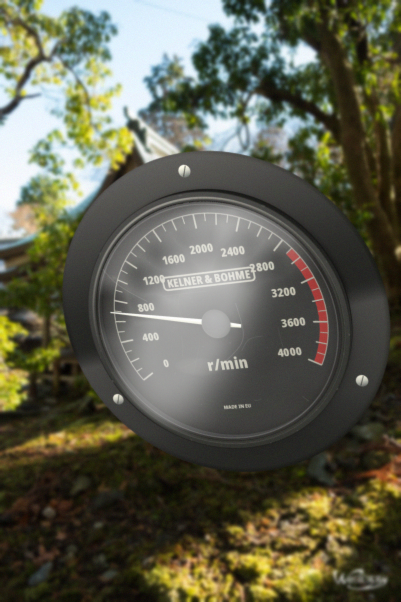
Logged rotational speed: 700,rpm
